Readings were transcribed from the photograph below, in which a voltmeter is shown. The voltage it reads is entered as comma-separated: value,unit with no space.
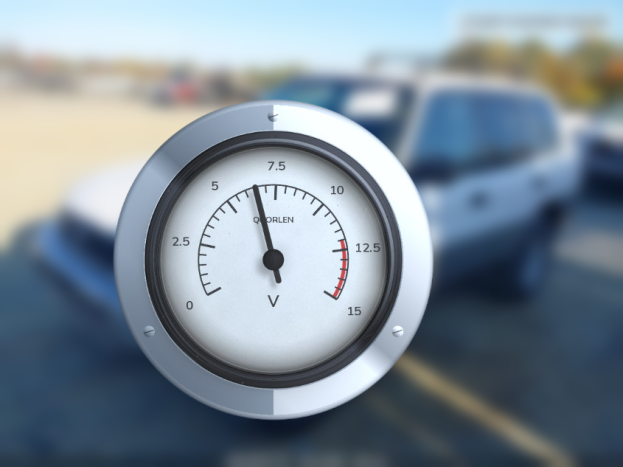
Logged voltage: 6.5,V
